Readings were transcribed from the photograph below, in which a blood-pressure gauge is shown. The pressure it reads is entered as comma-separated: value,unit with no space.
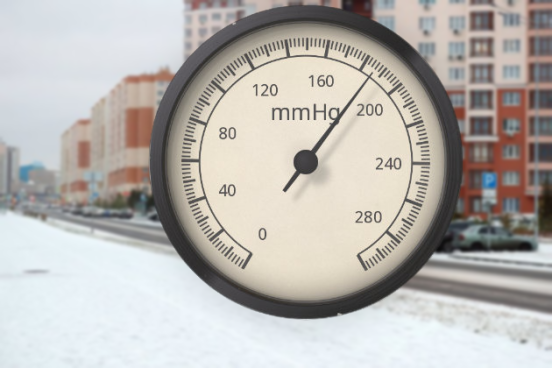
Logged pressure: 186,mmHg
